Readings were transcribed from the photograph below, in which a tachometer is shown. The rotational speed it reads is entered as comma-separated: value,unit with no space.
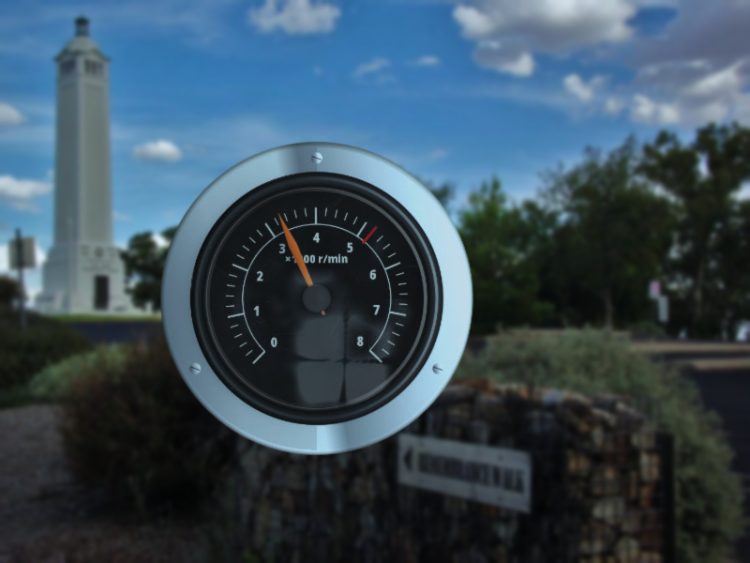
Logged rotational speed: 3300,rpm
